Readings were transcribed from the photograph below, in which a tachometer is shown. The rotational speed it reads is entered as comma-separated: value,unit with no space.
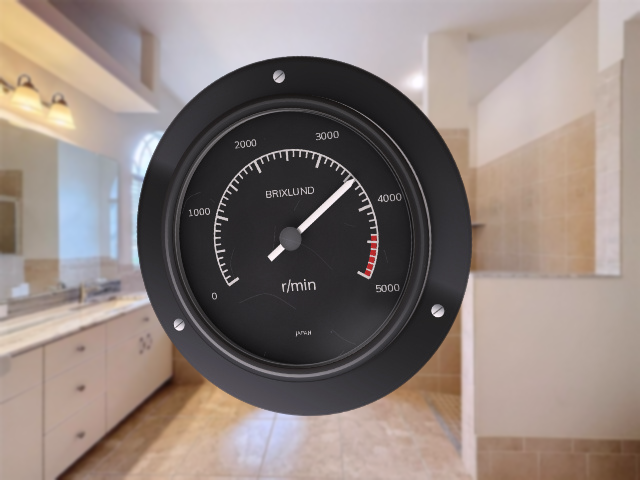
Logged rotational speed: 3600,rpm
